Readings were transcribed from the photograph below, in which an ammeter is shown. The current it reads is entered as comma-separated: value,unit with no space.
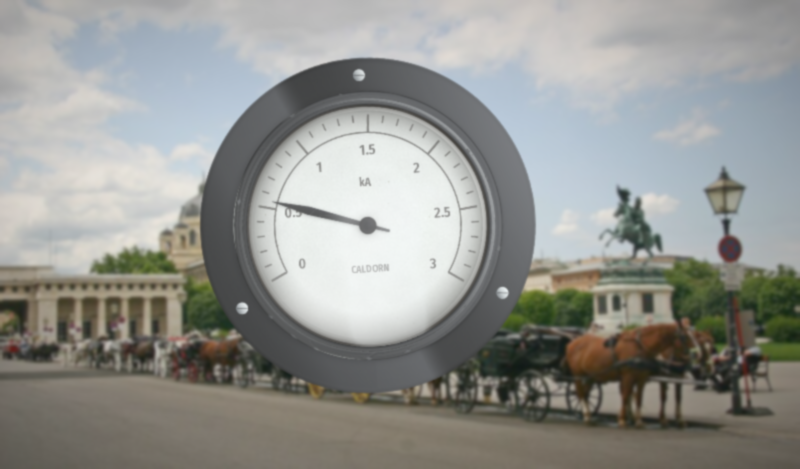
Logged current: 0.55,kA
